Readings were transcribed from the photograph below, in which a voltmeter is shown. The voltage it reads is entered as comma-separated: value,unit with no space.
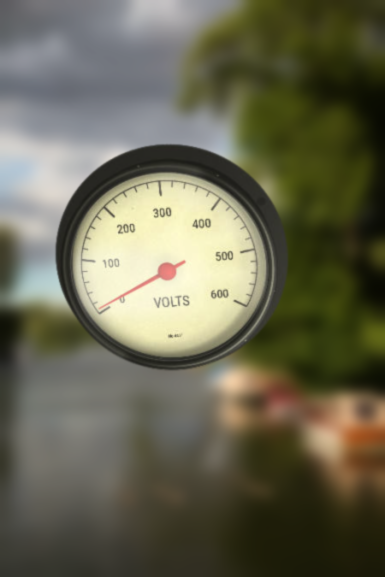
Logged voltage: 10,V
